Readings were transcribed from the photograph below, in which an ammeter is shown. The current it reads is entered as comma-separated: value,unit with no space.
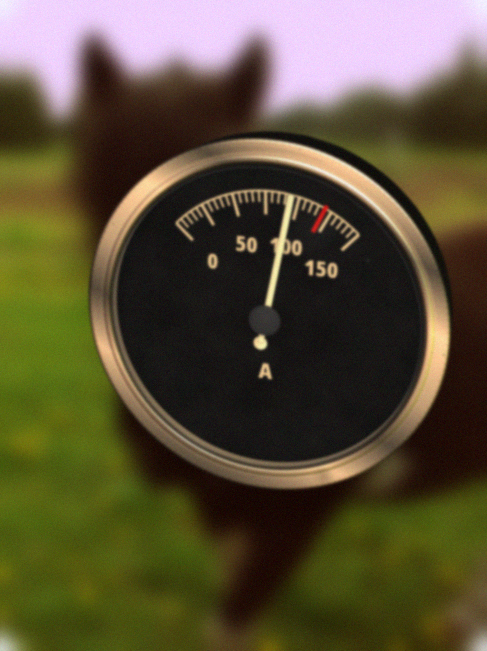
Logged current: 95,A
